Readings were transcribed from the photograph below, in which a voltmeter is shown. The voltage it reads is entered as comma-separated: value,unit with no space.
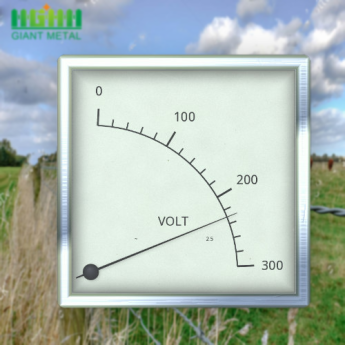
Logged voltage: 230,V
